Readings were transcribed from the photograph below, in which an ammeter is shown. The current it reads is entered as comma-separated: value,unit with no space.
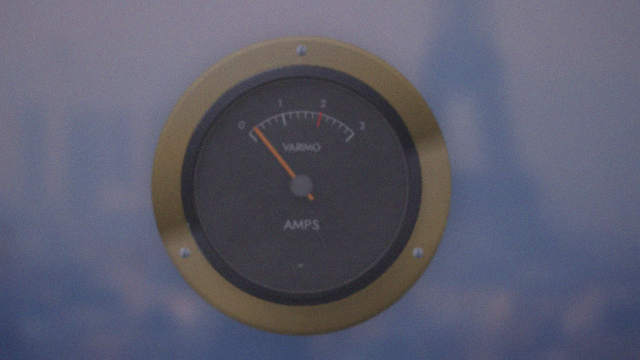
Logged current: 0.2,A
